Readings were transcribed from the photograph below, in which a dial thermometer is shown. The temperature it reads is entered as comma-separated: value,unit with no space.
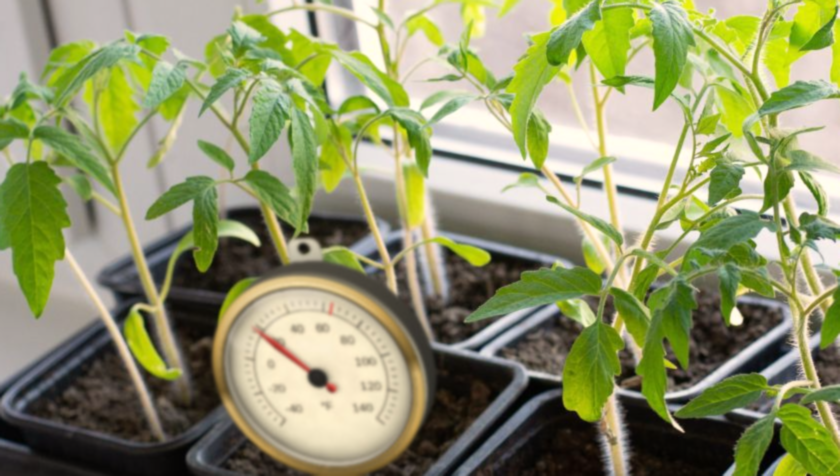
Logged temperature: 20,°F
